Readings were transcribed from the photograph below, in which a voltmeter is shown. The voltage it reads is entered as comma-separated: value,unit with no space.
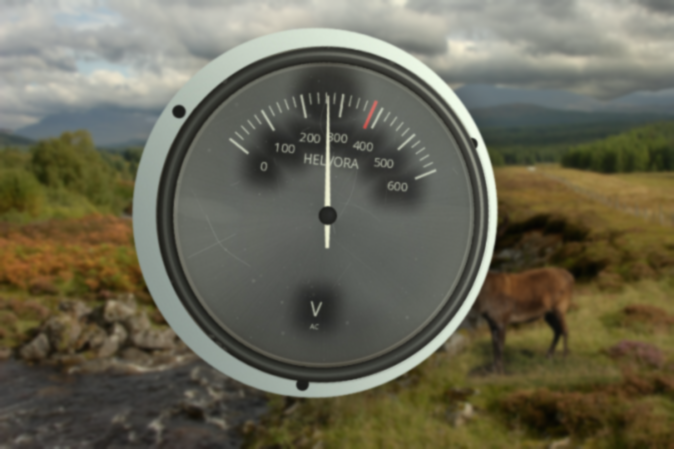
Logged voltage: 260,V
